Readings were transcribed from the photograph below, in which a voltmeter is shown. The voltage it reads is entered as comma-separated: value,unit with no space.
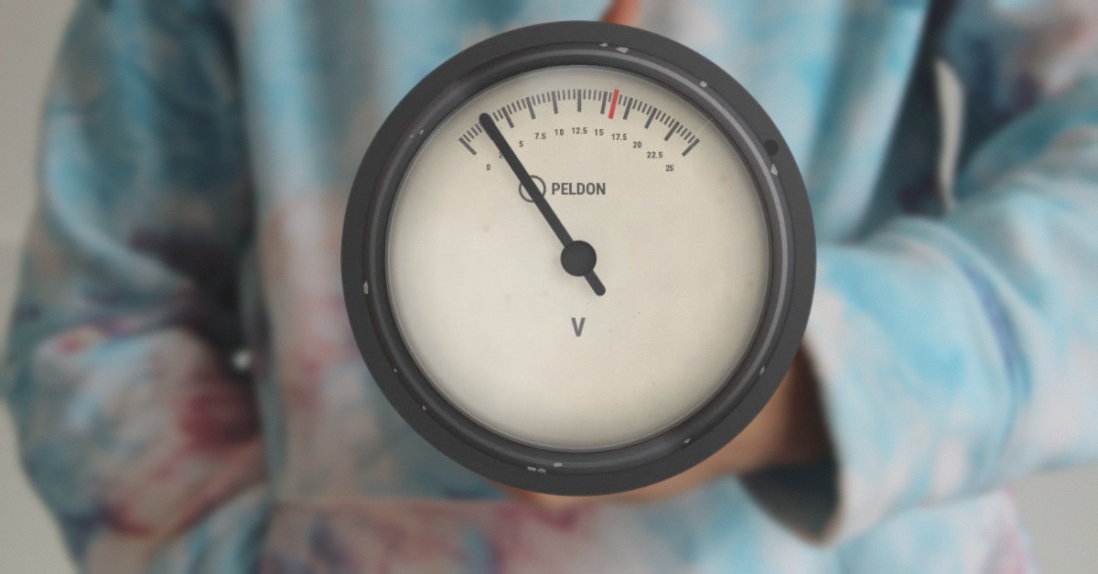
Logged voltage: 3,V
